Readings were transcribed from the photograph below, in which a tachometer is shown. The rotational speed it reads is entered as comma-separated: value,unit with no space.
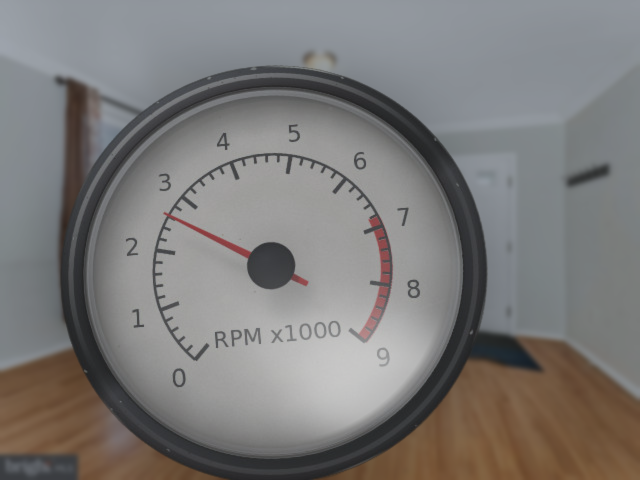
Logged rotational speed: 2600,rpm
